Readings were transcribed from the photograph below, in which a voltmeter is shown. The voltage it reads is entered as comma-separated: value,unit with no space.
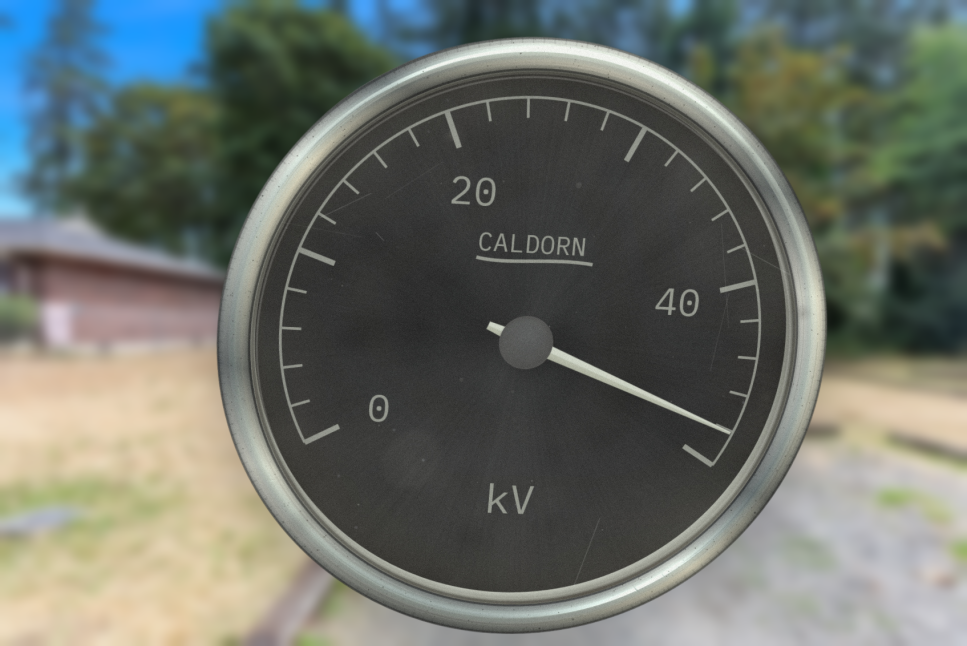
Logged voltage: 48,kV
